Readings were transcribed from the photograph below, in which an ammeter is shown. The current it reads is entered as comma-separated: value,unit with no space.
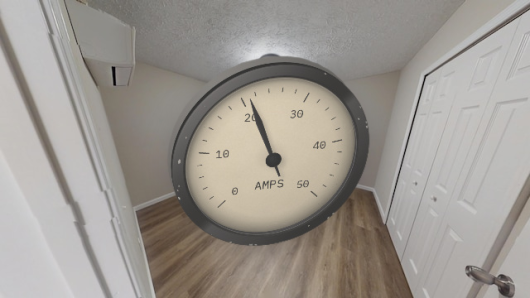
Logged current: 21,A
